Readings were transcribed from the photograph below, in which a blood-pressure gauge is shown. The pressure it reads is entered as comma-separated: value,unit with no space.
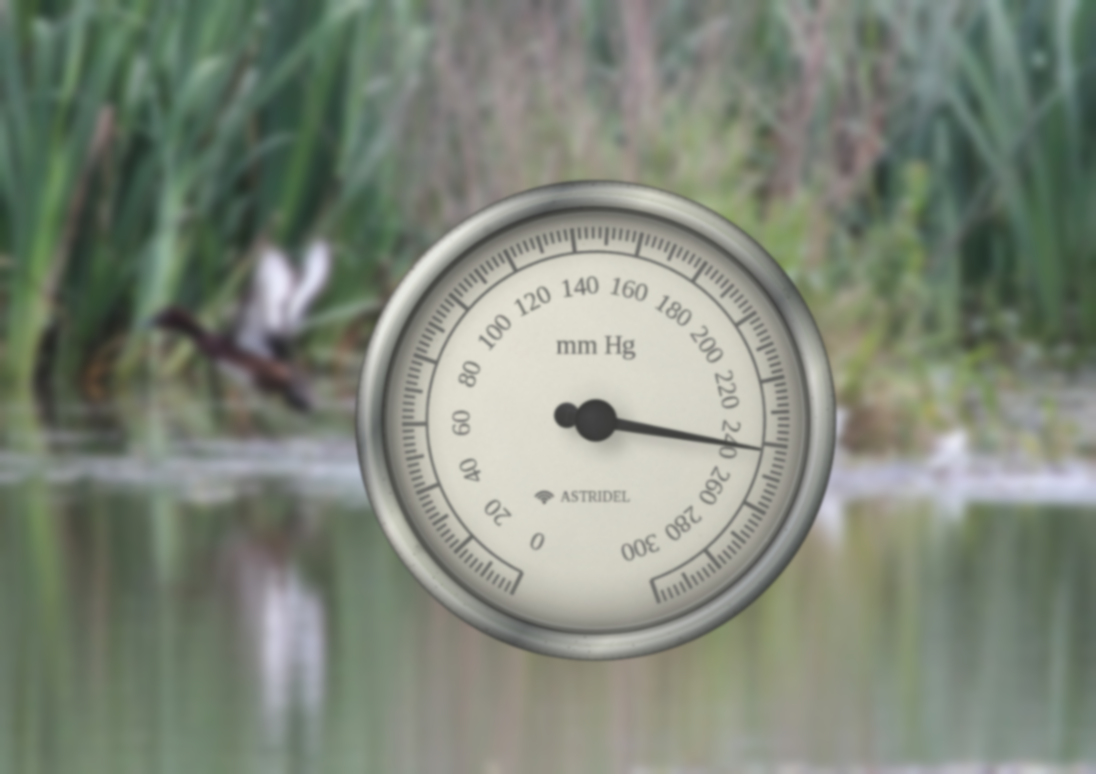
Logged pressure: 242,mmHg
